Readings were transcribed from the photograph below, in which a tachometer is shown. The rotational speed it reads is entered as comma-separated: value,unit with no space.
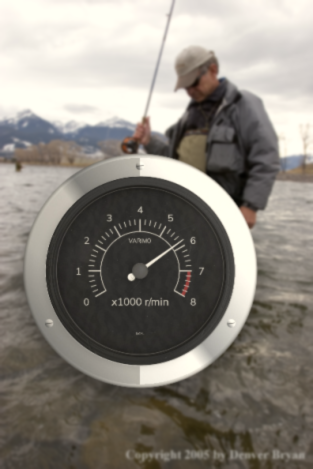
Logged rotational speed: 5800,rpm
